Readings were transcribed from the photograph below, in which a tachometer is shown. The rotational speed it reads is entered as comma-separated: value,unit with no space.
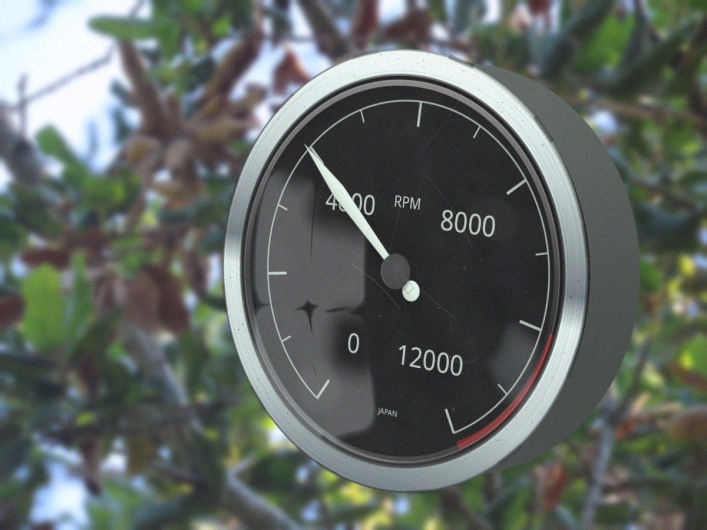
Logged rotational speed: 4000,rpm
